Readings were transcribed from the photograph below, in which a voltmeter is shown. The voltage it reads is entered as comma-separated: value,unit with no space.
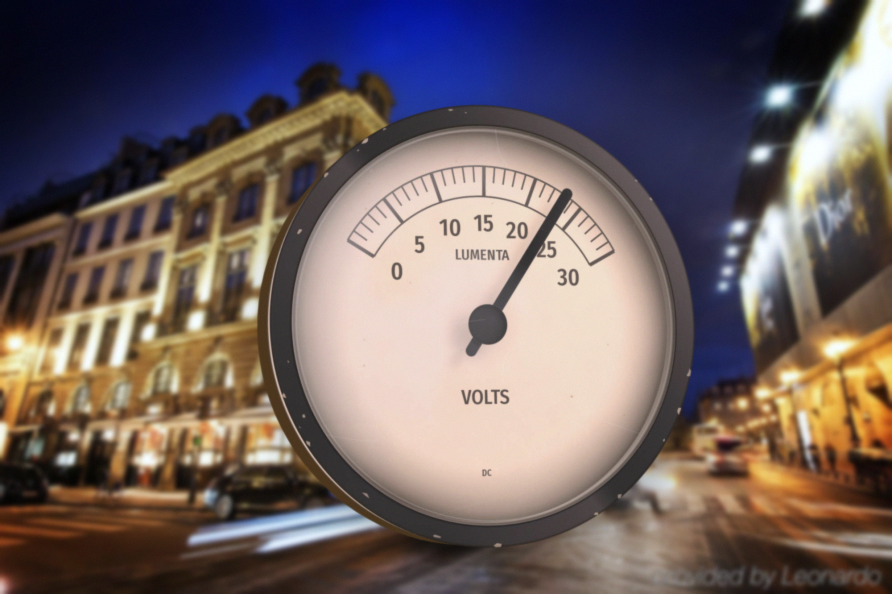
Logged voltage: 23,V
